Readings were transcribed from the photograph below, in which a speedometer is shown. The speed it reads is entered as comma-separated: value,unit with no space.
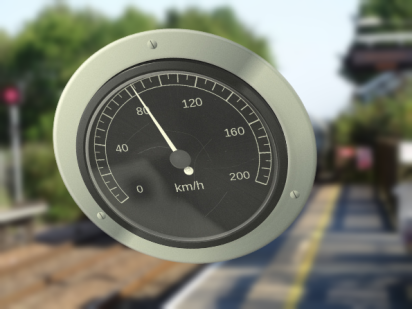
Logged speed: 85,km/h
